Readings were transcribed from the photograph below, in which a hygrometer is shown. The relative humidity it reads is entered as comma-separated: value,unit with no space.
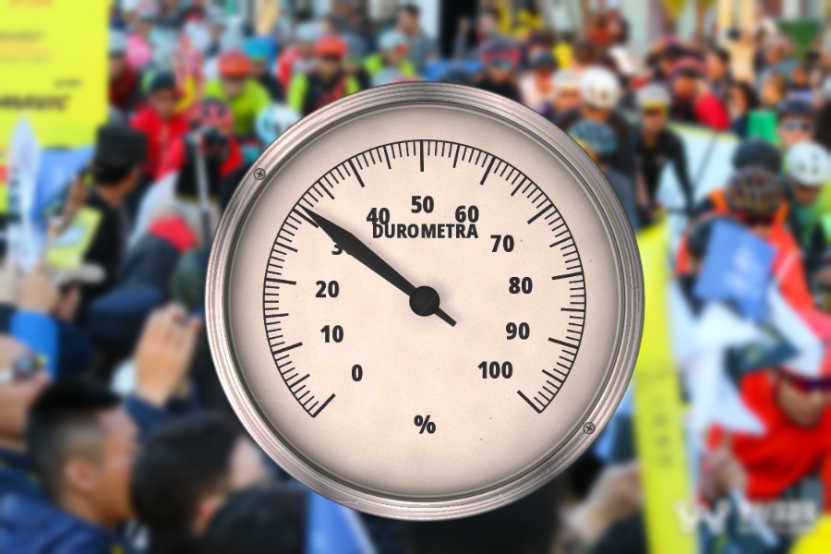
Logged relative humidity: 31,%
